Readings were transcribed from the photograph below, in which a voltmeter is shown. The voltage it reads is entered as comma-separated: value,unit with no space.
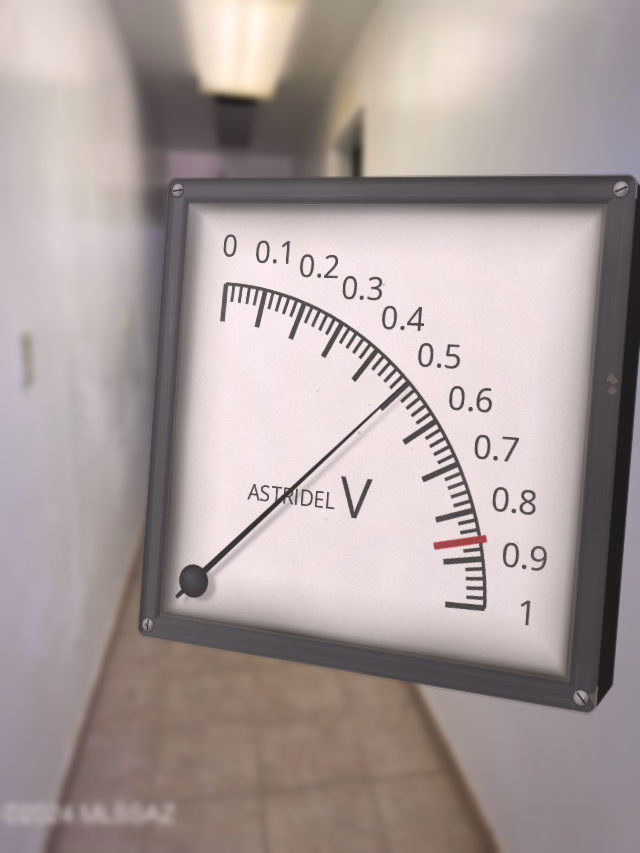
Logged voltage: 0.5,V
